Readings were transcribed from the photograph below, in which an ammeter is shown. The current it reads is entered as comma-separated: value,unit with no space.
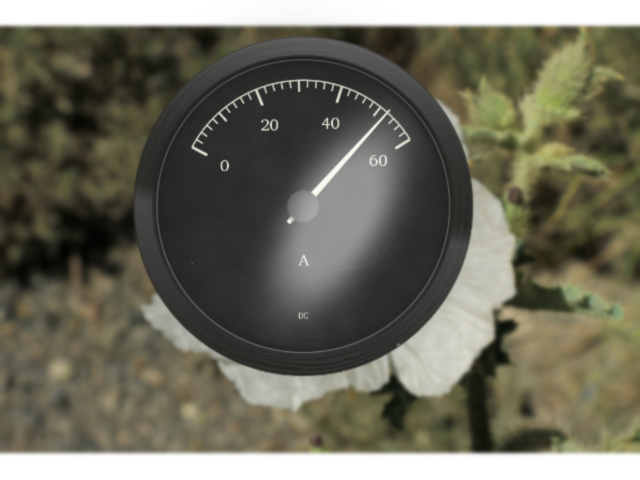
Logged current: 52,A
